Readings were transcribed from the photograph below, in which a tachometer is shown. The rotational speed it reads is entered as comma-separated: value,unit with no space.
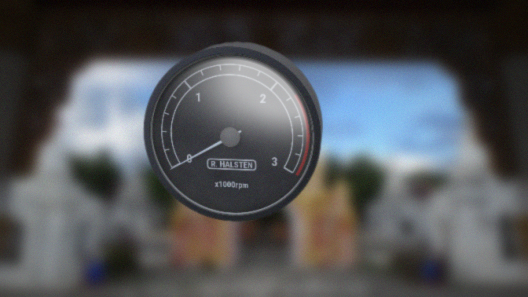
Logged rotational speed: 0,rpm
